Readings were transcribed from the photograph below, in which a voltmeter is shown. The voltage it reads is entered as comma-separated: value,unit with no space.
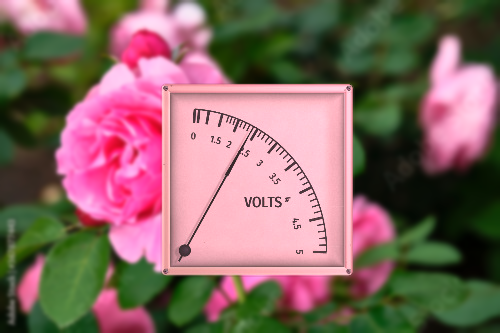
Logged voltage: 2.4,V
